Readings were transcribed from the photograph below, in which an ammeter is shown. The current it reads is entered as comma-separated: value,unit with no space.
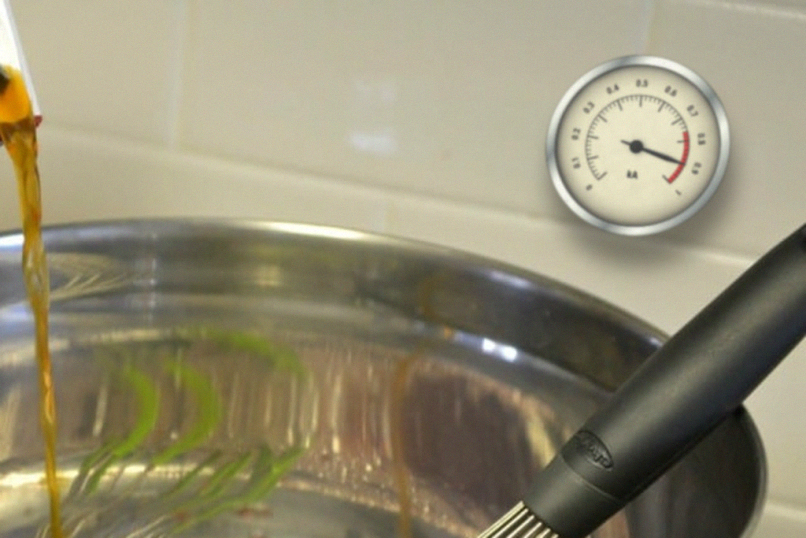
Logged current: 0.9,kA
